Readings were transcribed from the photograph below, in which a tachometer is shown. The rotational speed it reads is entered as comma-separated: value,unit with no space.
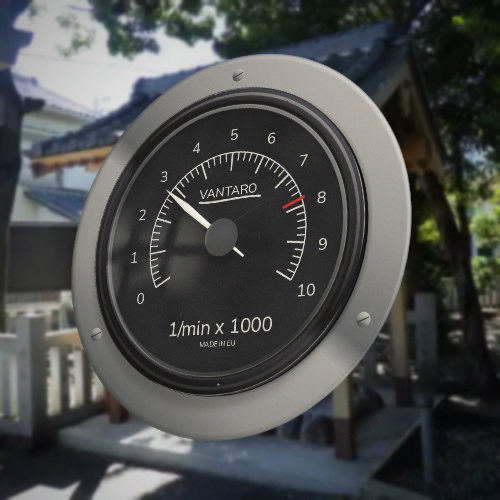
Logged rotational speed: 2800,rpm
